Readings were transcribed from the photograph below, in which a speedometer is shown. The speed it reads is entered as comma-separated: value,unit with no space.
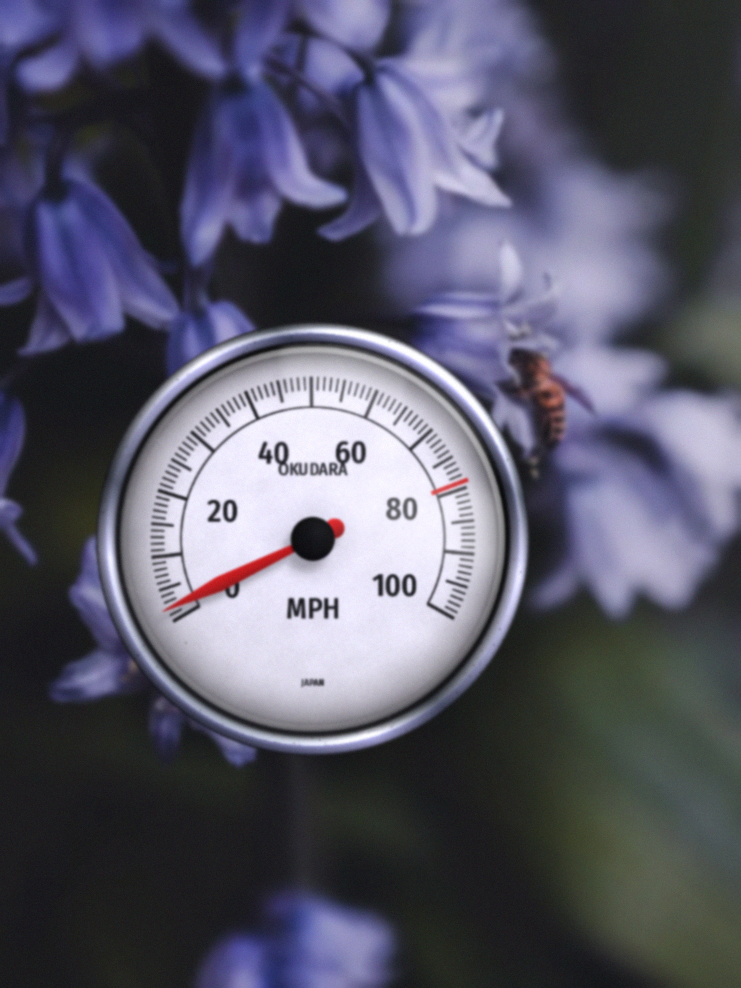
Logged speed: 2,mph
